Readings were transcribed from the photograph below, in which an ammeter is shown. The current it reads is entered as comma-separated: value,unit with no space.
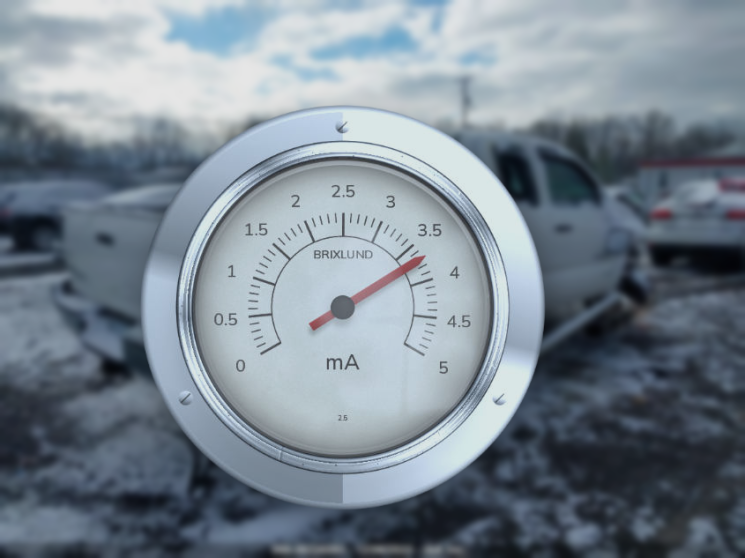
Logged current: 3.7,mA
